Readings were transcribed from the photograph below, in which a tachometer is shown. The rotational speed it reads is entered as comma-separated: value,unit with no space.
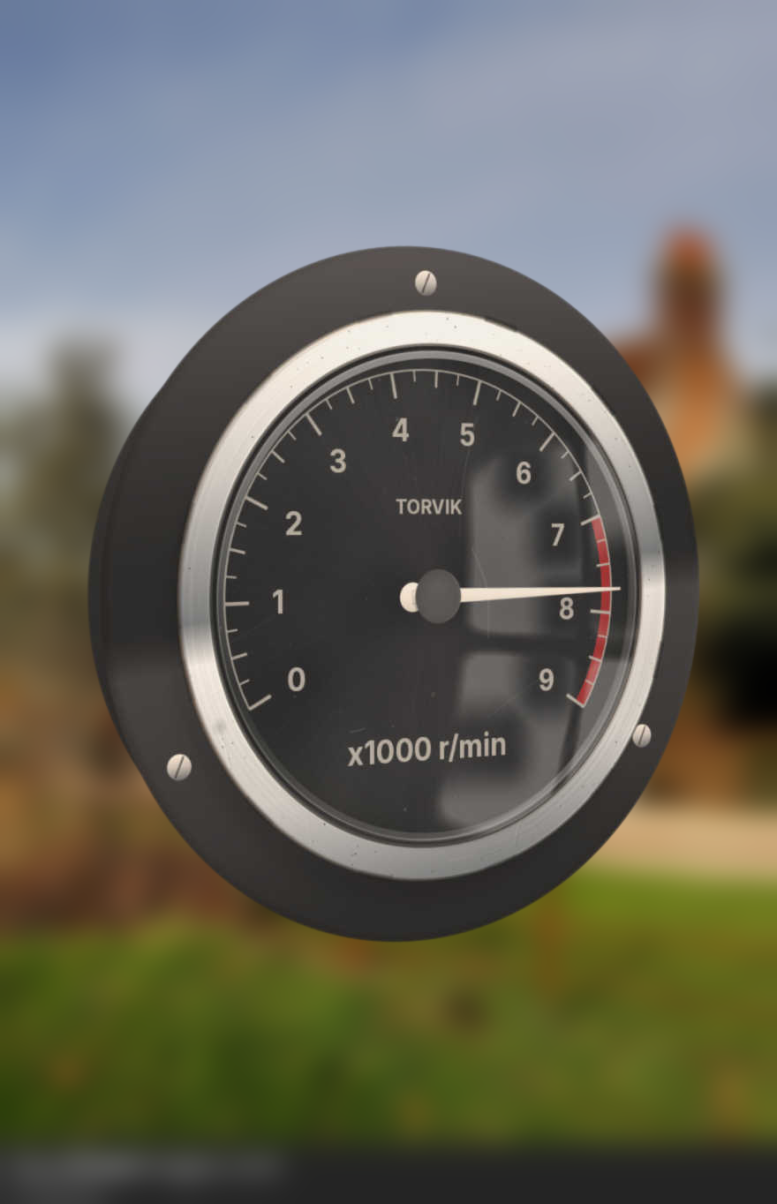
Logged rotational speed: 7750,rpm
